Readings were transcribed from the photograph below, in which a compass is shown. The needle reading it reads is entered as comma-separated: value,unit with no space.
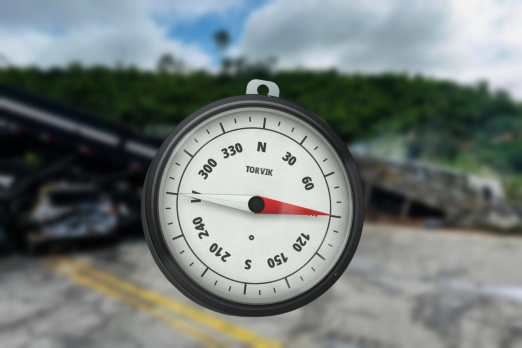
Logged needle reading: 90,°
